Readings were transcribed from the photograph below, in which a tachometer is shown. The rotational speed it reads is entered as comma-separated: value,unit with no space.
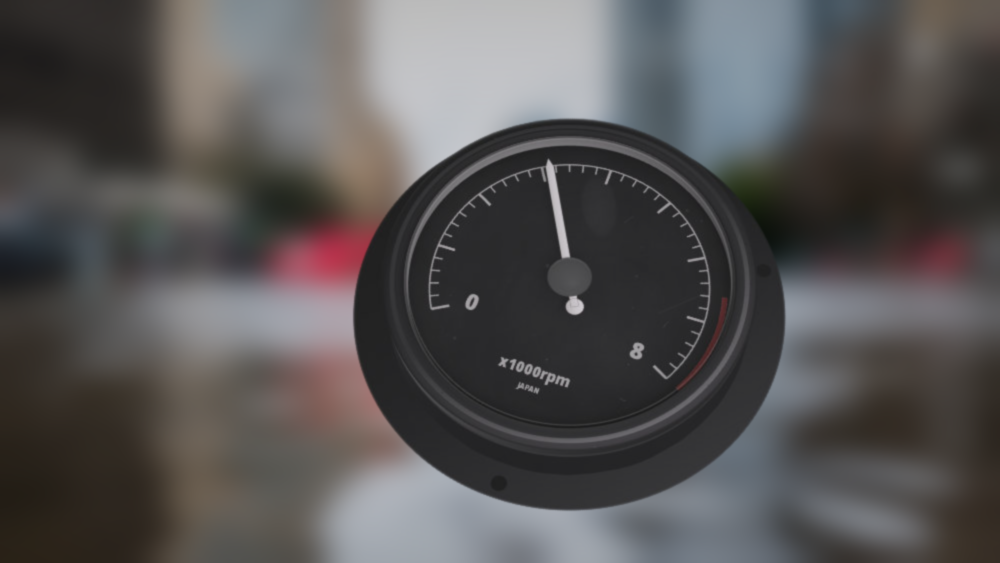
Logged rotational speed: 3100,rpm
